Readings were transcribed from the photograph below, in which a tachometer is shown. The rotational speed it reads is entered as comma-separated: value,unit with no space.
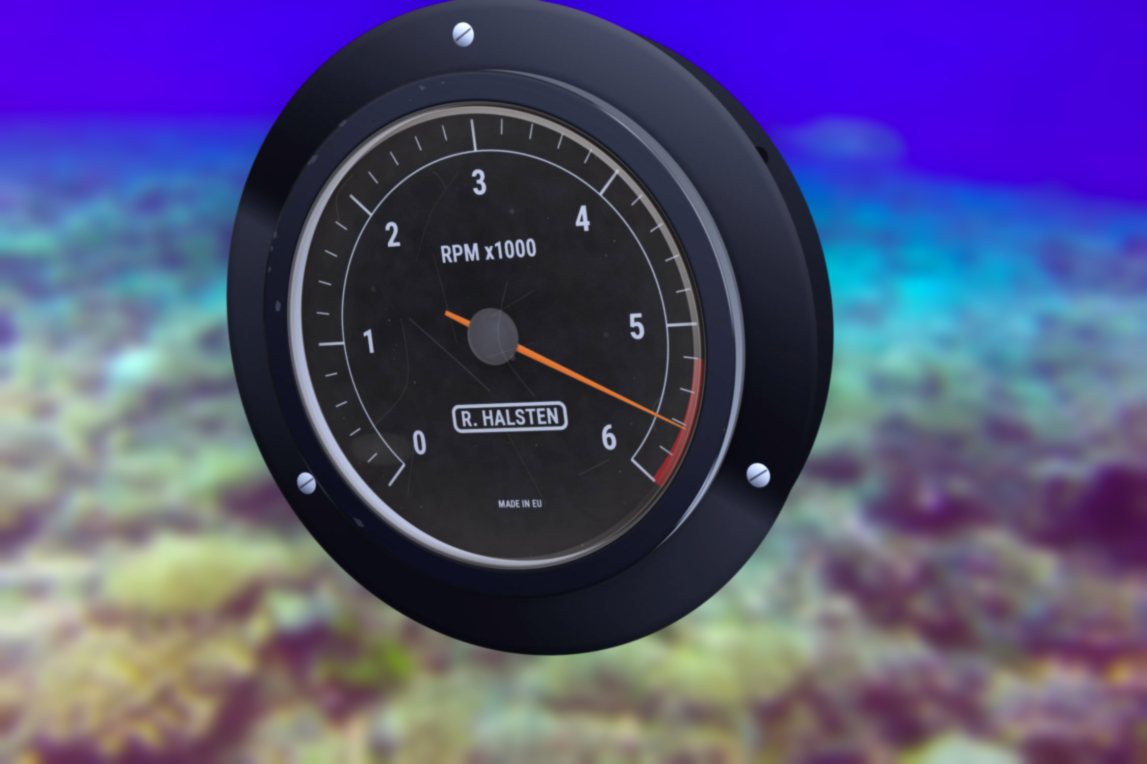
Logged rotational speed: 5600,rpm
